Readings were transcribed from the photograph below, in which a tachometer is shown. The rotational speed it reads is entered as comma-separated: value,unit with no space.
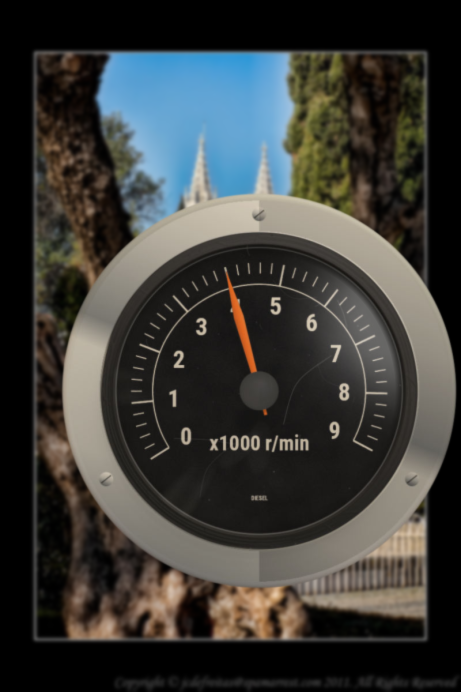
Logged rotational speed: 4000,rpm
